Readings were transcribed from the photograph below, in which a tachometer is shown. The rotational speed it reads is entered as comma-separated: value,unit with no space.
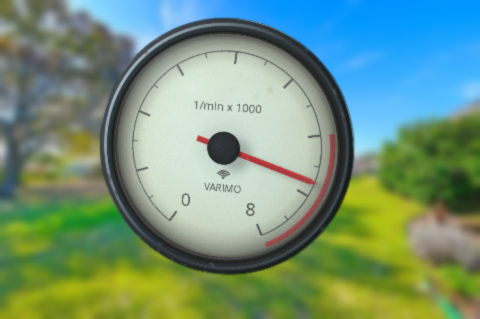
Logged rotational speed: 6750,rpm
